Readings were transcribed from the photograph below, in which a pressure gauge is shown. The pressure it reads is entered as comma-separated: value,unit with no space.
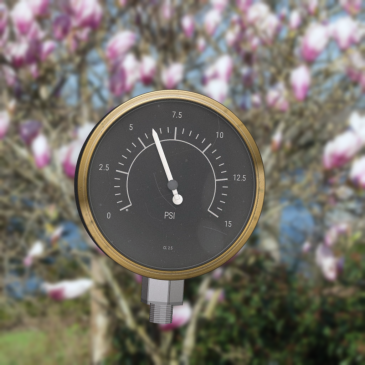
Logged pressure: 6,psi
